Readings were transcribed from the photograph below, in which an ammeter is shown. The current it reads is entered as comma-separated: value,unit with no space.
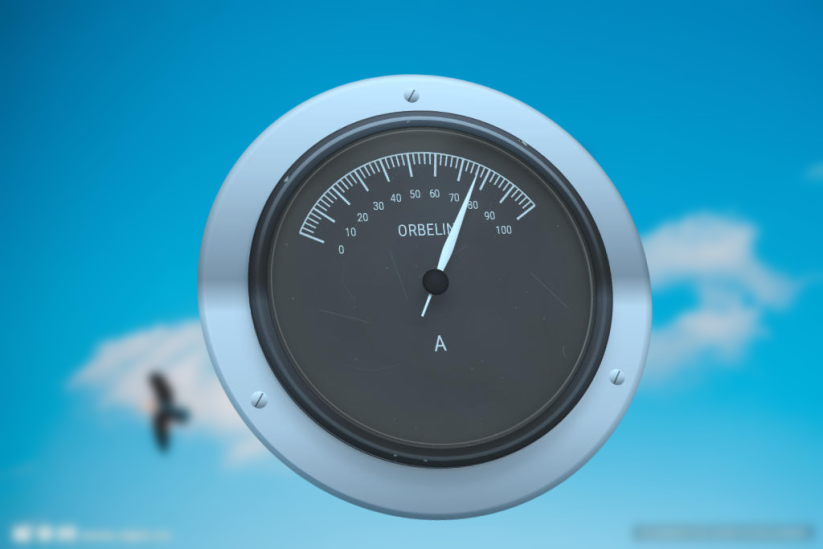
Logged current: 76,A
